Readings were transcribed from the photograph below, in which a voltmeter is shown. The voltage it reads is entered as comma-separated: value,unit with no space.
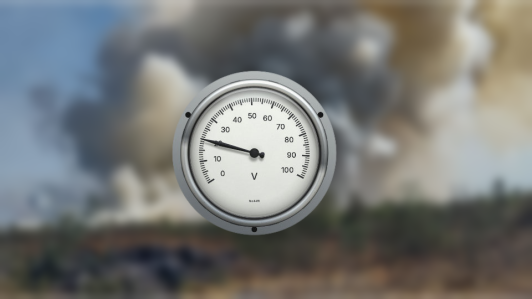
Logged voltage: 20,V
